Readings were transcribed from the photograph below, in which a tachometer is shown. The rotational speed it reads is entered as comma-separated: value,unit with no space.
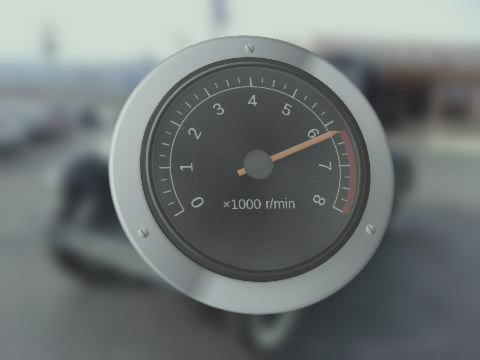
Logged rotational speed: 6250,rpm
